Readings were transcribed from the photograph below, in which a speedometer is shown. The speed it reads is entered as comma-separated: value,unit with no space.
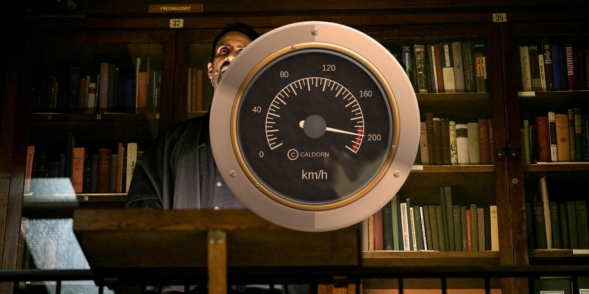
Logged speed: 200,km/h
